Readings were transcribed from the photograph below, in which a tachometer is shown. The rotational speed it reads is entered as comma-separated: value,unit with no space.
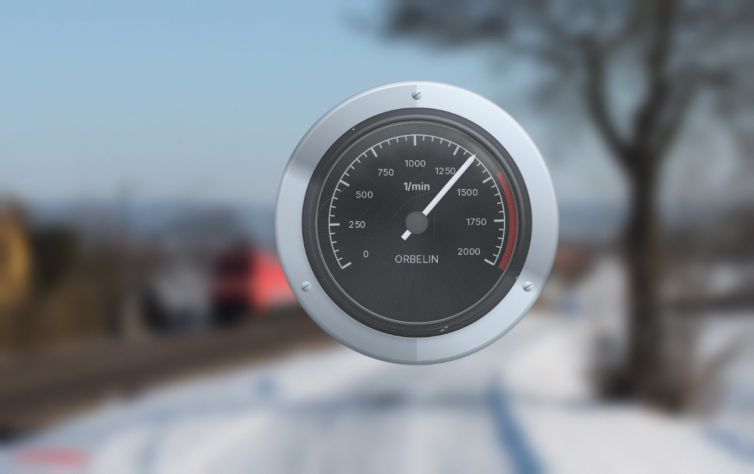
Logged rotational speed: 1350,rpm
